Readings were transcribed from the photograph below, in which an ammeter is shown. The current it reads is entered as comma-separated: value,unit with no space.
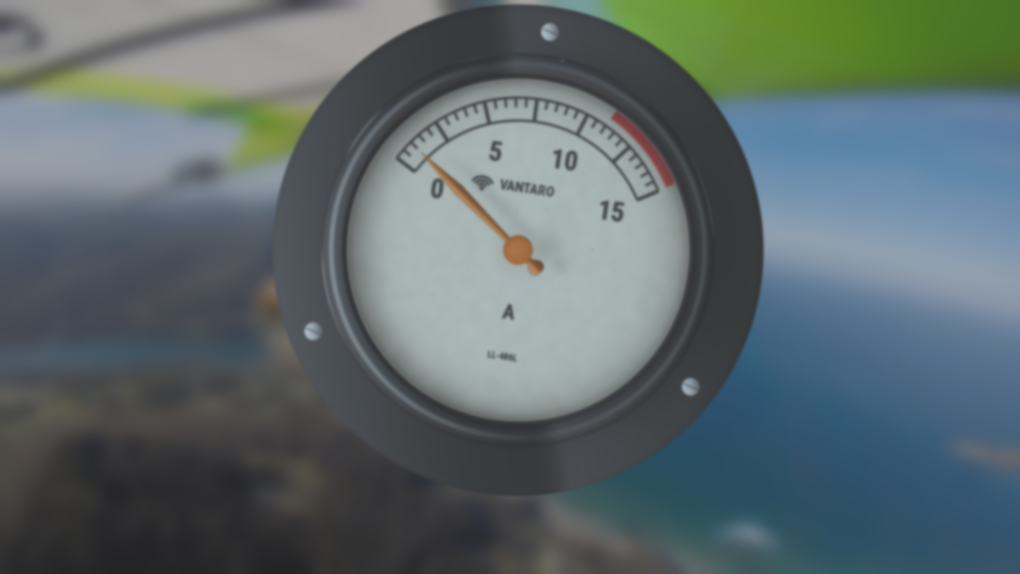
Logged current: 1,A
